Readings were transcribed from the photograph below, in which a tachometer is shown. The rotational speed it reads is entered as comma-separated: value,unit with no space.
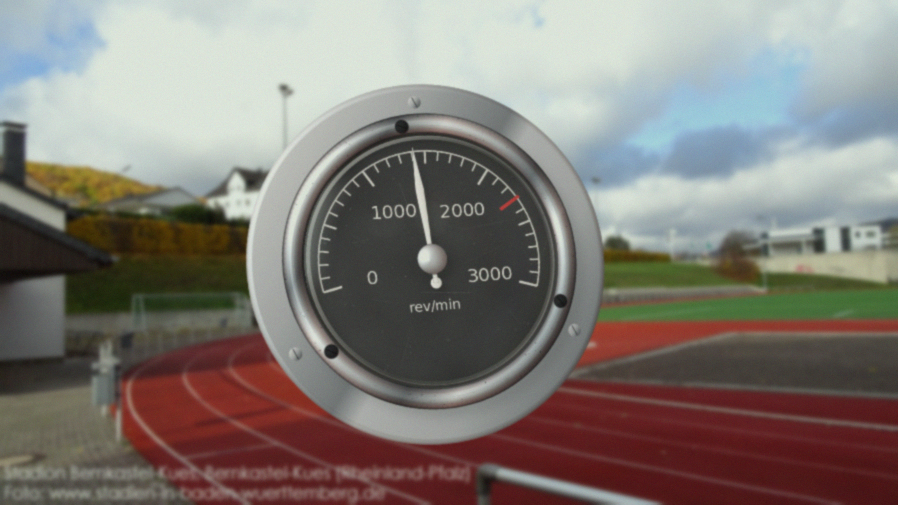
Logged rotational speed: 1400,rpm
